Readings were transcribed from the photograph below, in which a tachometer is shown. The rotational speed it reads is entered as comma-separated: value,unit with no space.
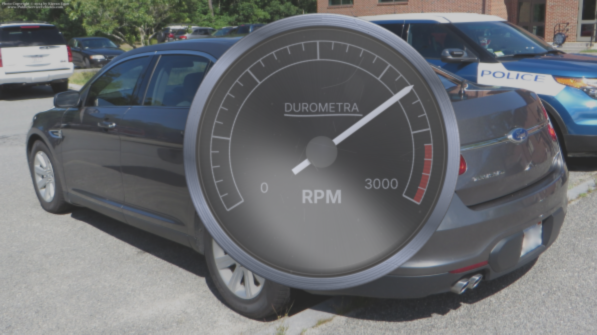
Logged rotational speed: 2200,rpm
